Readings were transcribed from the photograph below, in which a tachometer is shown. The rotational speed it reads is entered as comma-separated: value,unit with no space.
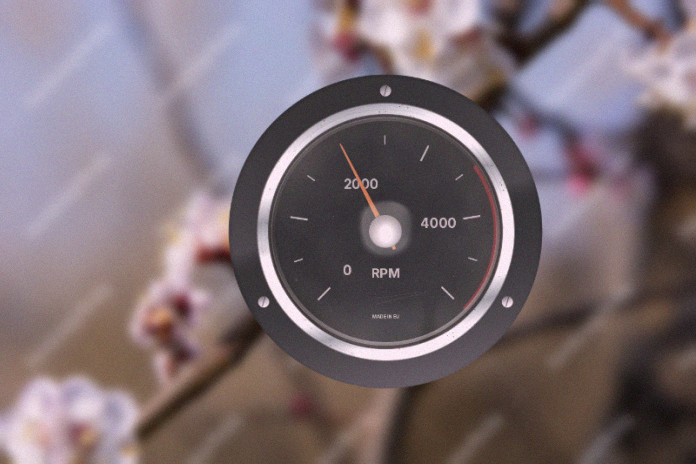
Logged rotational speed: 2000,rpm
